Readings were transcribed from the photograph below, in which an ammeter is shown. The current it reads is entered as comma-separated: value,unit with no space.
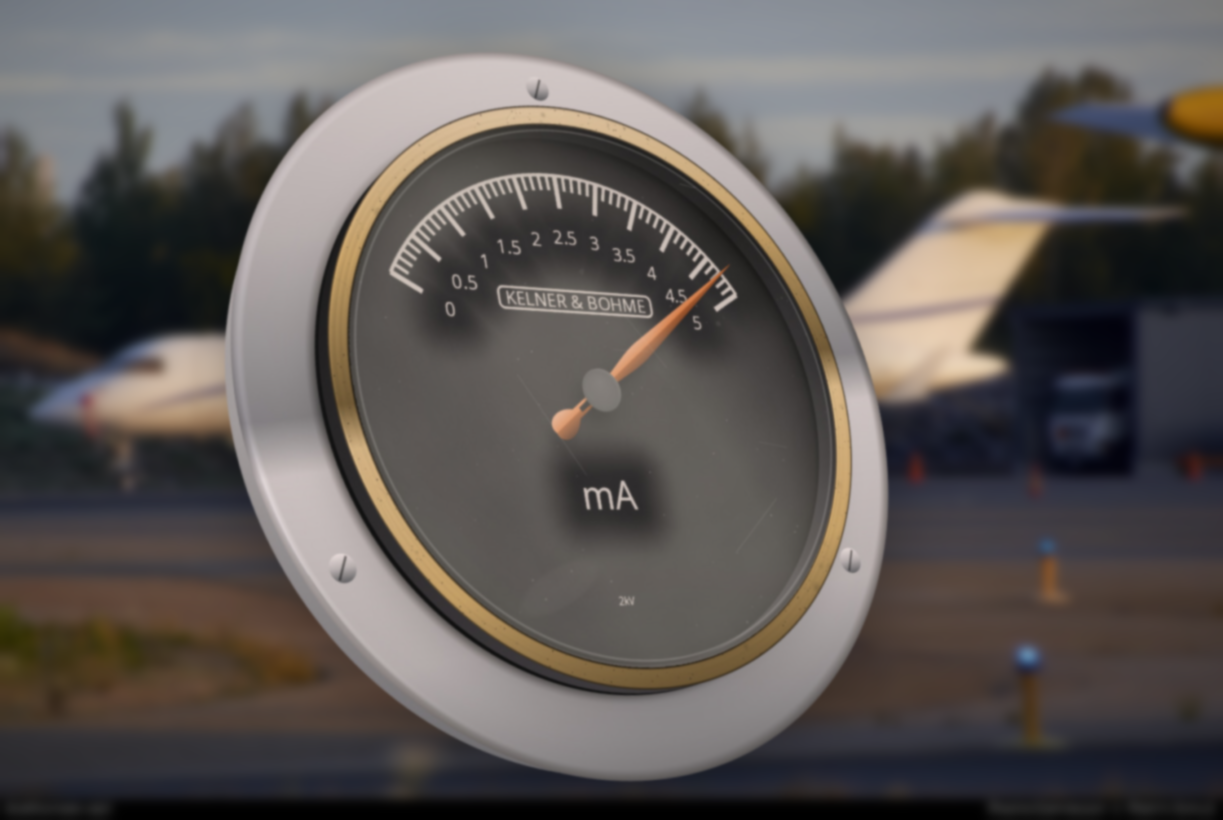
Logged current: 4.7,mA
